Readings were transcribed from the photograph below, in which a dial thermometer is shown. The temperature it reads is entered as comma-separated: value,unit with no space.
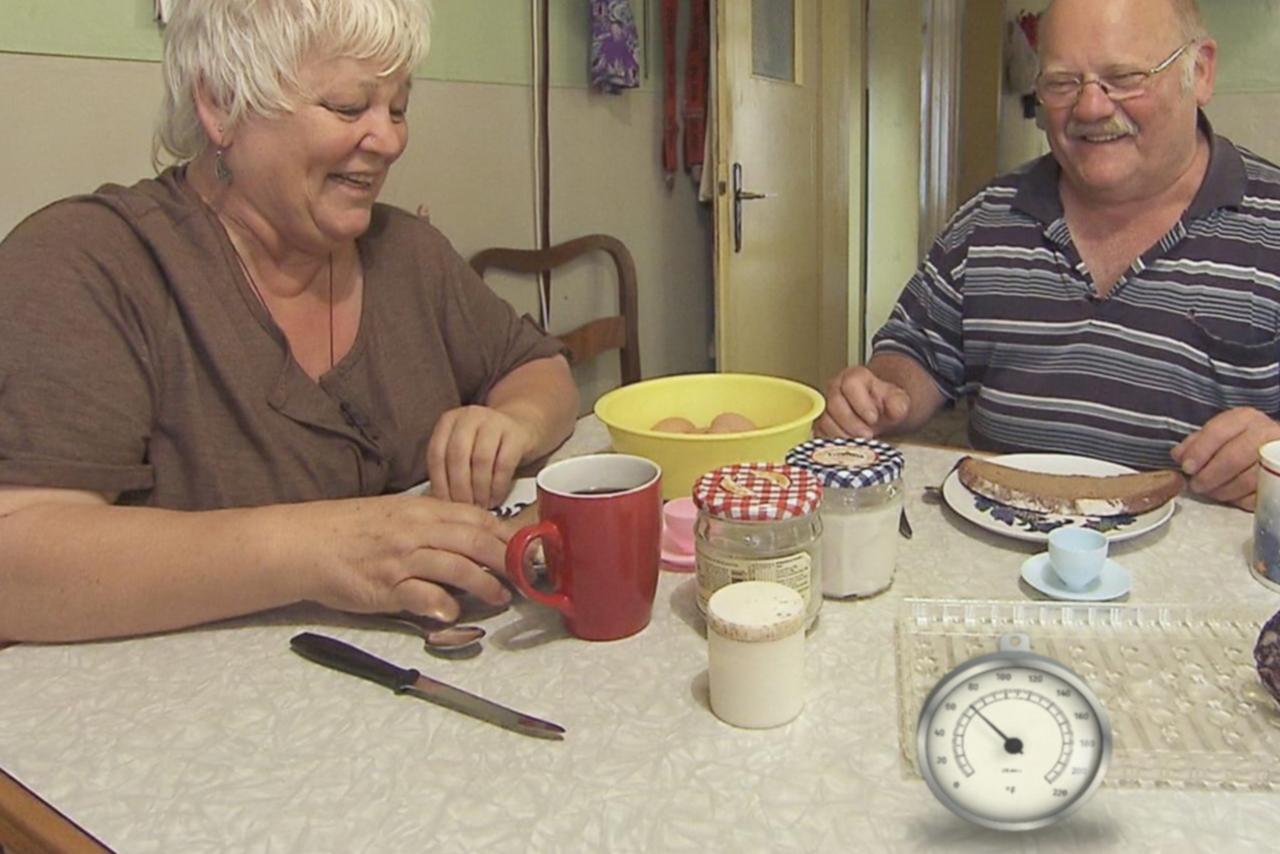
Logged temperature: 70,°F
